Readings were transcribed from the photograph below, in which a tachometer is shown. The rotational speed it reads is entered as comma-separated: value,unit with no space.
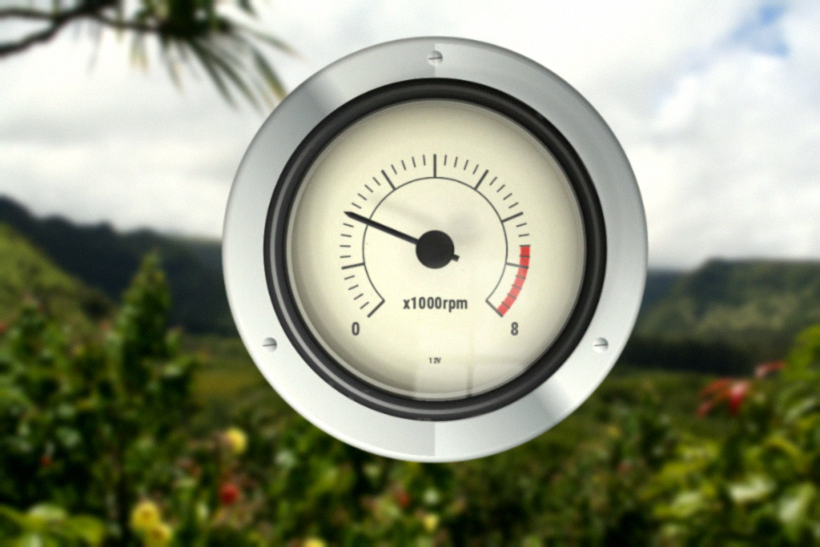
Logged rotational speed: 2000,rpm
